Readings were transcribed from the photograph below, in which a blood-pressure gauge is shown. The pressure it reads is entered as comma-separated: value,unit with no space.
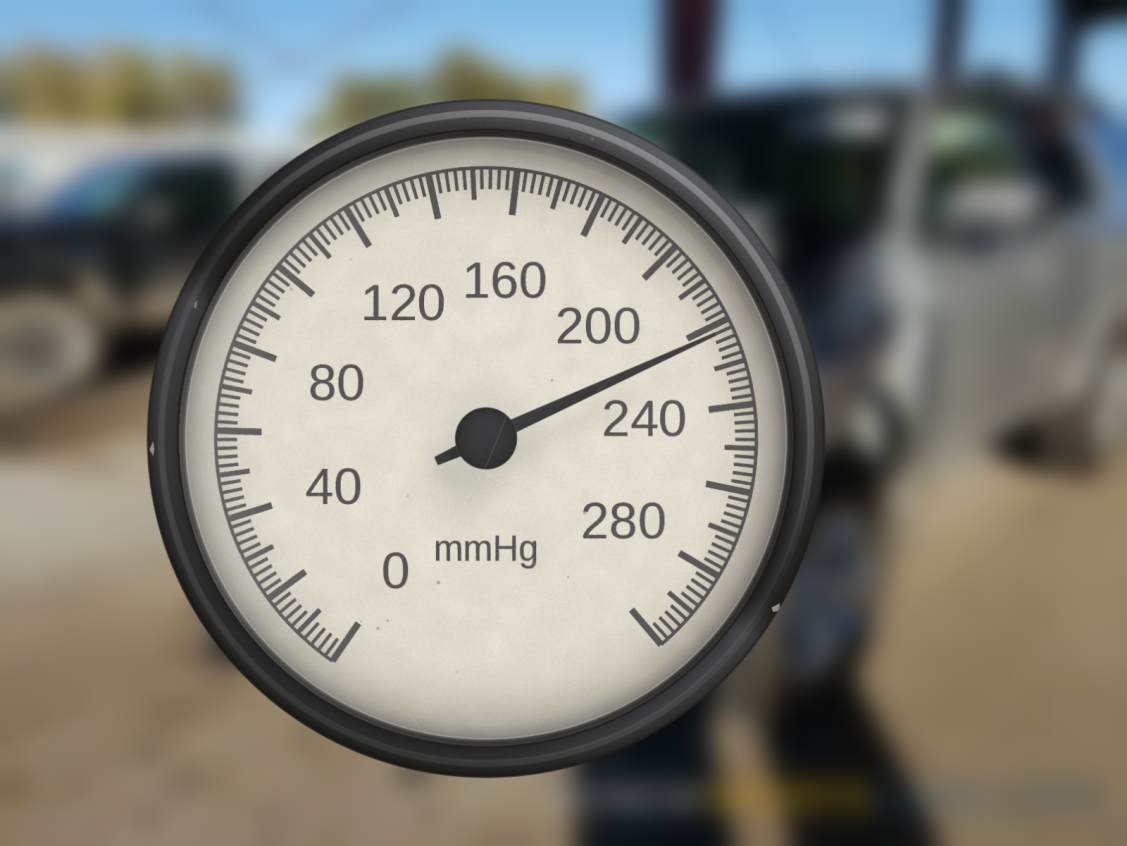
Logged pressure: 222,mmHg
